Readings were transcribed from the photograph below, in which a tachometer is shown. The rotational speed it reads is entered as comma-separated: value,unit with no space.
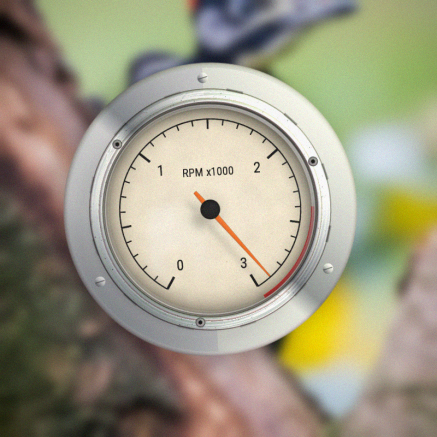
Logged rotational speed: 2900,rpm
